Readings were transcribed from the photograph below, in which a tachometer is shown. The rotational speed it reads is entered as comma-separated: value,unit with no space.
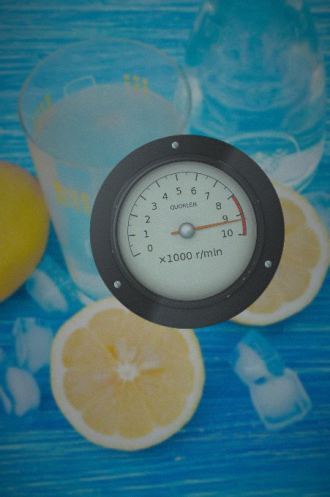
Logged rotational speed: 9250,rpm
